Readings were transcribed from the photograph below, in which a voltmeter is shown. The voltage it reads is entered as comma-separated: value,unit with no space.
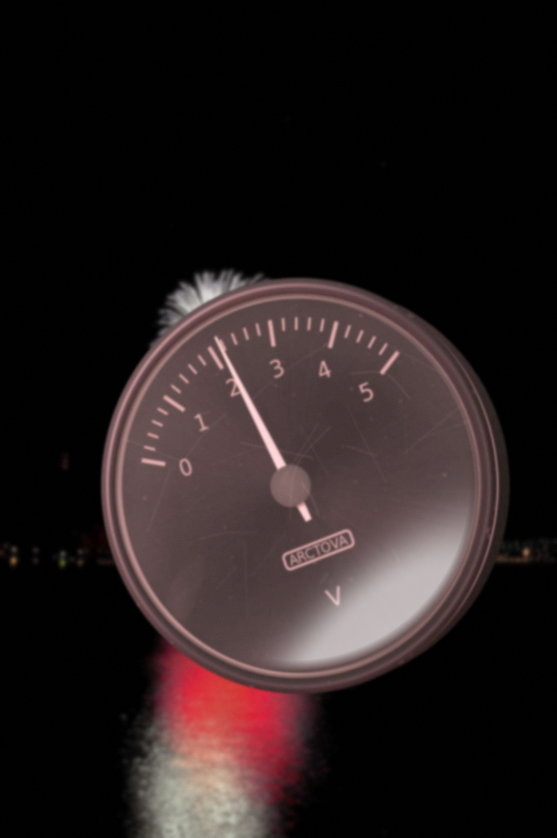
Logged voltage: 2.2,V
